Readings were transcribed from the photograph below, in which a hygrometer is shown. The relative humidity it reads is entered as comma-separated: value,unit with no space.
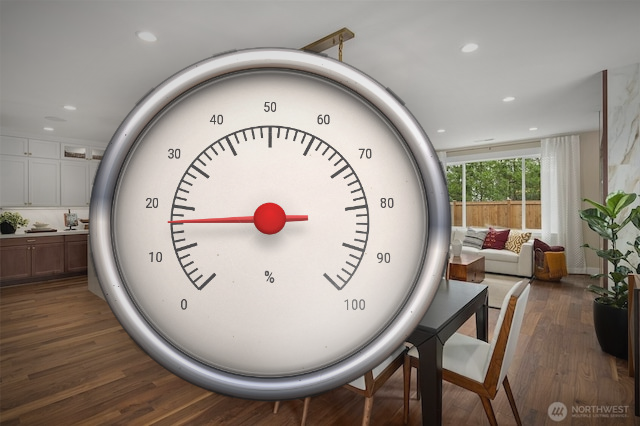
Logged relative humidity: 16,%
